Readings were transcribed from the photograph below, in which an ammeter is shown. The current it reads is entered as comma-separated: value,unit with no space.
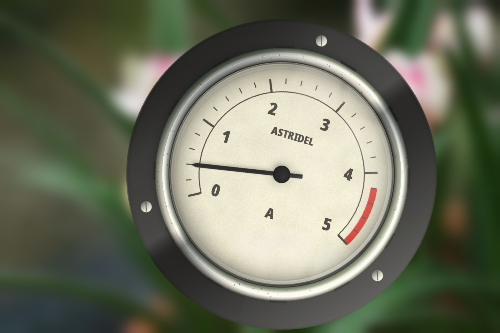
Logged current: 0.4,A
